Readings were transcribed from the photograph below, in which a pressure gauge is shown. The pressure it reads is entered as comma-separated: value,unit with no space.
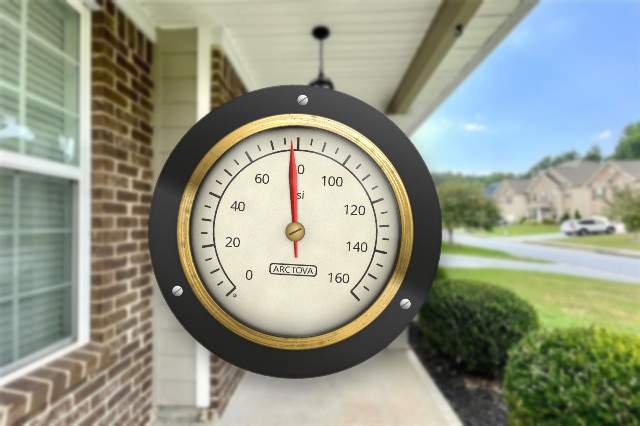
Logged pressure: 77.5,psi
